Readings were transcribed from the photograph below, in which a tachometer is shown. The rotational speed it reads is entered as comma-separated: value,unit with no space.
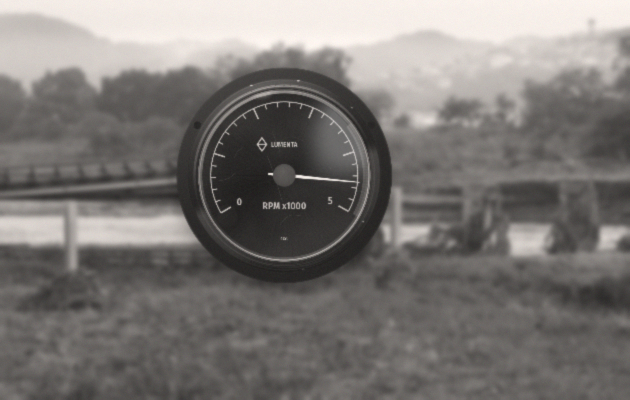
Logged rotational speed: 4500,rpm
